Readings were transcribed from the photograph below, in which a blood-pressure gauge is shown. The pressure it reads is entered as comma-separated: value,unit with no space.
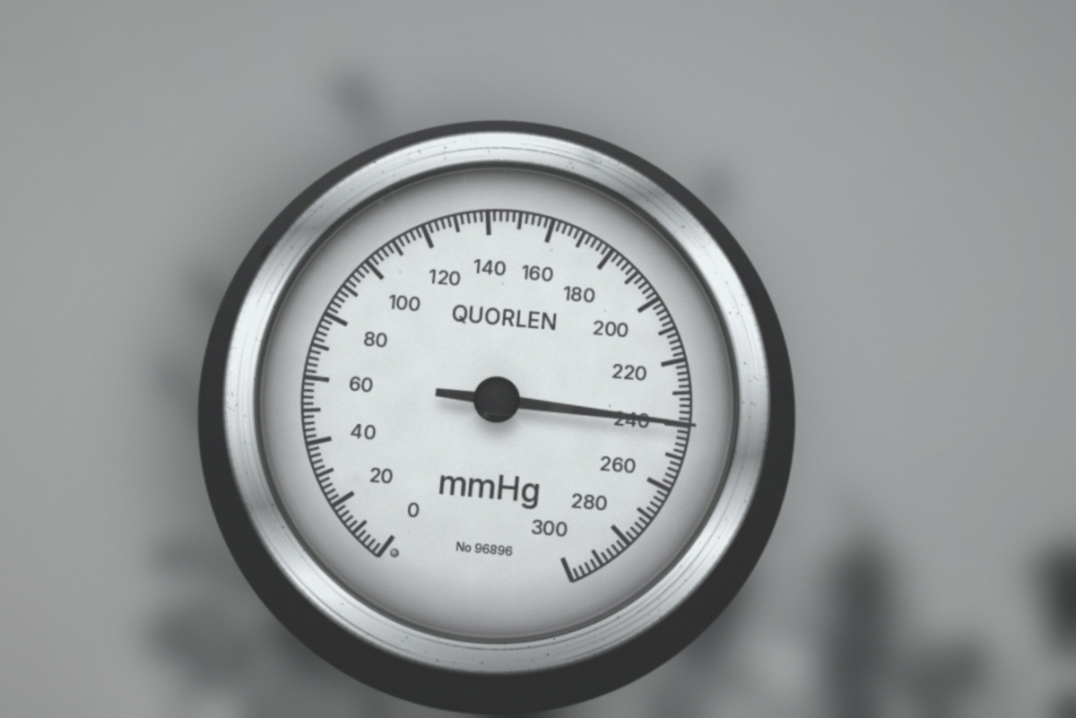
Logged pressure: 240,mmHg
